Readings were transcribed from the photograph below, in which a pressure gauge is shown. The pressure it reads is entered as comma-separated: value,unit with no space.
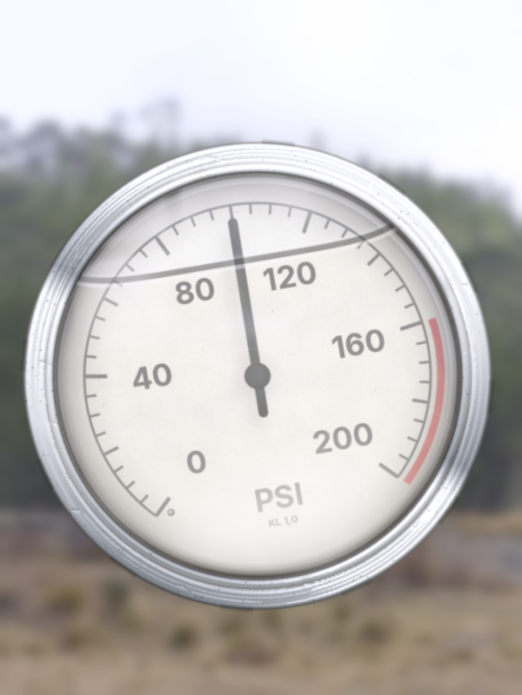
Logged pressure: 100,psi
